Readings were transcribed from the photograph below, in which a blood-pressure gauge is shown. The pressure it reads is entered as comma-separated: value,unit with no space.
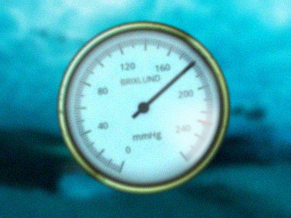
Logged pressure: 180,mmHg
